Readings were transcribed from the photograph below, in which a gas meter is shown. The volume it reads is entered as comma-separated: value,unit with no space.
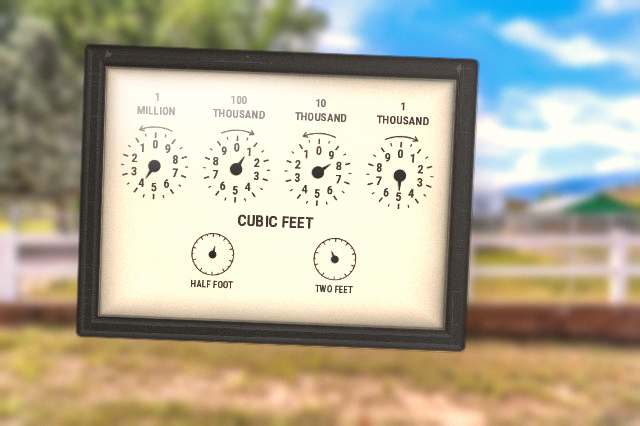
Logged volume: 408500,ft³
